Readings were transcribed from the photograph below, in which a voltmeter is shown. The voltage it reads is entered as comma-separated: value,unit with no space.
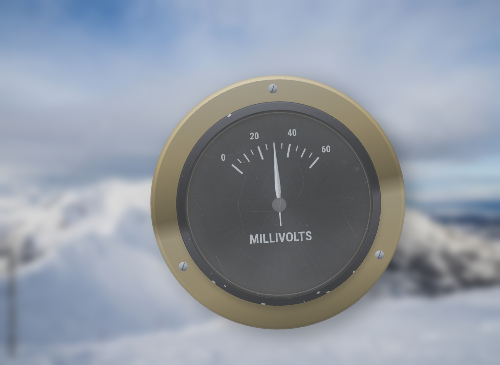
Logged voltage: 30,mV
